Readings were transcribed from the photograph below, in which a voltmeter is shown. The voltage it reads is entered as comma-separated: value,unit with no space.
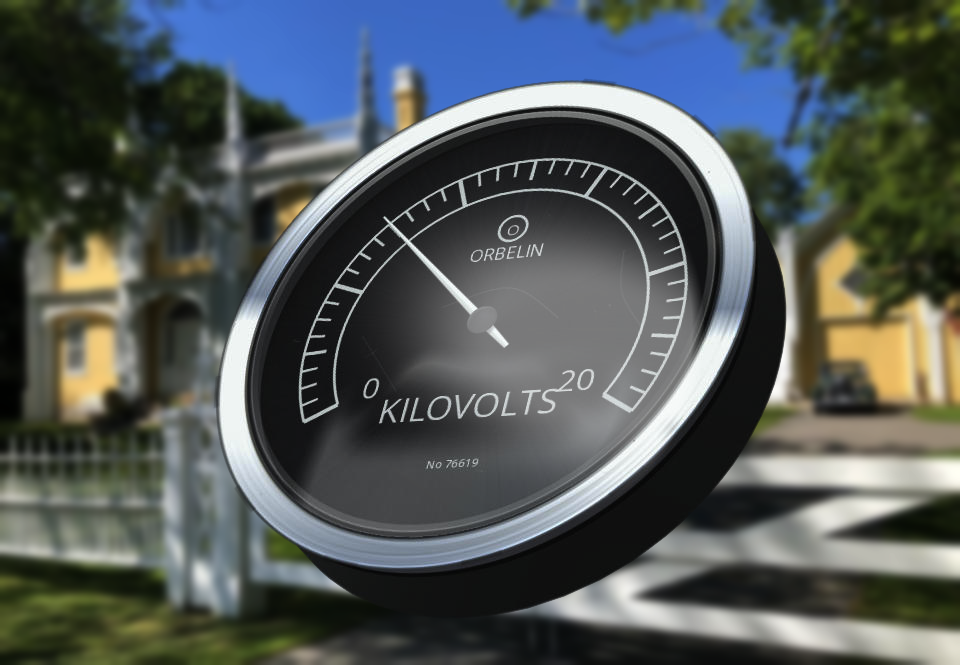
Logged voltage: 6,kV
